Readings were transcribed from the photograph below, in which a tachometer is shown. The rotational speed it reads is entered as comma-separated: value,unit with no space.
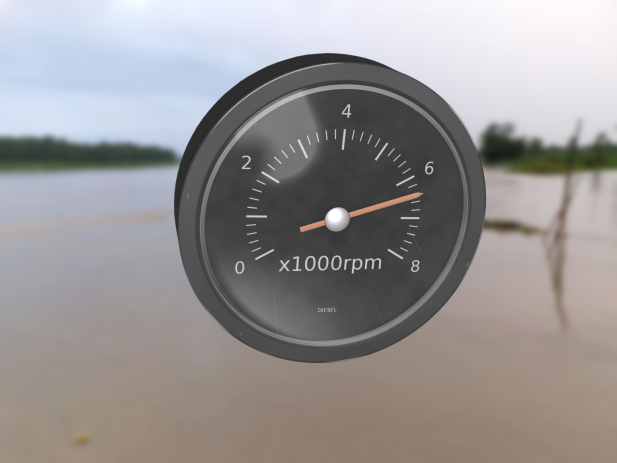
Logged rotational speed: 6400,rpm
